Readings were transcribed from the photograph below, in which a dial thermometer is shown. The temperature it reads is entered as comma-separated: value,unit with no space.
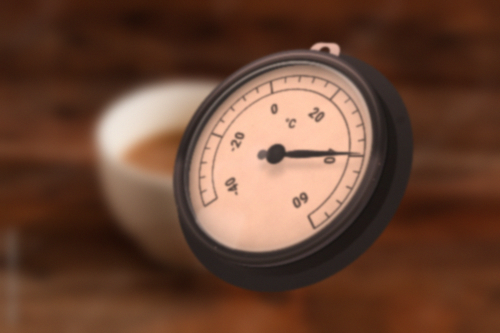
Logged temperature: 40,°C
